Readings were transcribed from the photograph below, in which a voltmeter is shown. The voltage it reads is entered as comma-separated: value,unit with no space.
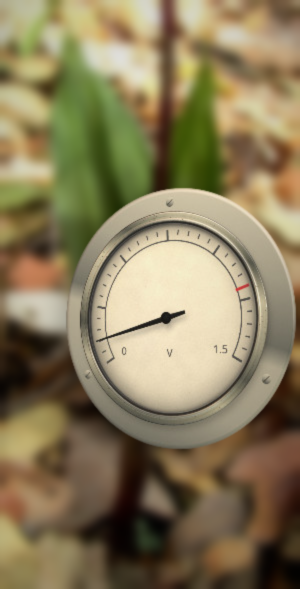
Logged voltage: 0.1,V
